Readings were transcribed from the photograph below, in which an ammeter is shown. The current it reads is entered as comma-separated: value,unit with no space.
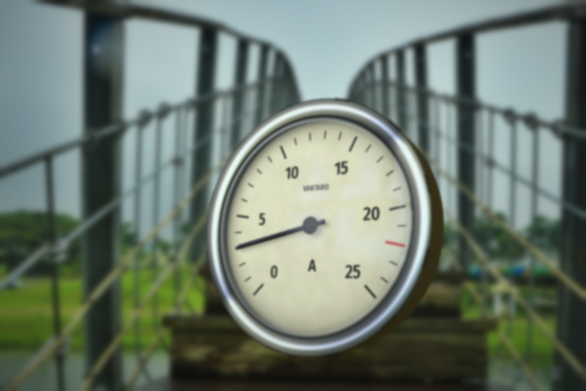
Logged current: 3,A
